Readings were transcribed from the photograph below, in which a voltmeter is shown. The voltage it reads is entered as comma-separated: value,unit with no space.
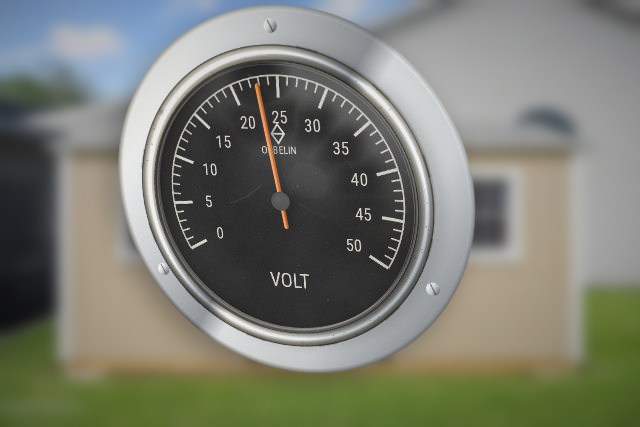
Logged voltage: 23,V
